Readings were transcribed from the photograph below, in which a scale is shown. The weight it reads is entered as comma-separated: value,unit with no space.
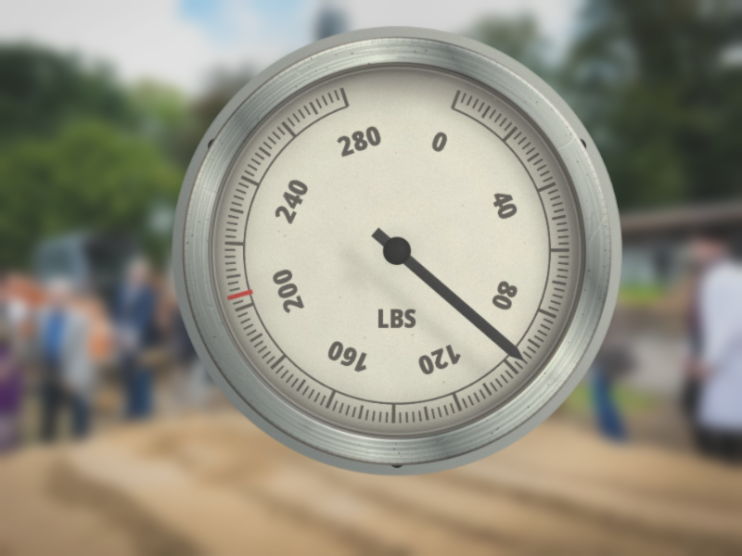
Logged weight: 96,lb
